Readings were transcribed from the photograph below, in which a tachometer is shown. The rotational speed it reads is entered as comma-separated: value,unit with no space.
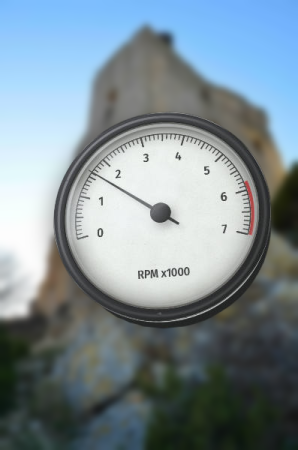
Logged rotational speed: 1600,rpm
